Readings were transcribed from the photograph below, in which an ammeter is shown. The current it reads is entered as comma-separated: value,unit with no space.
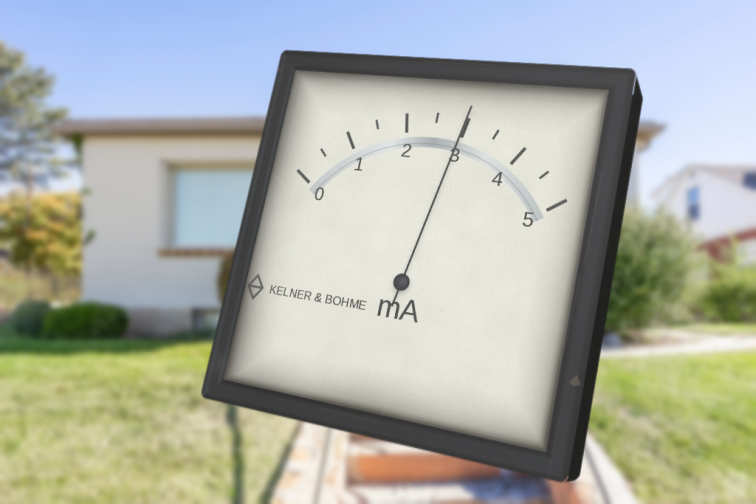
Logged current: 3,mA
